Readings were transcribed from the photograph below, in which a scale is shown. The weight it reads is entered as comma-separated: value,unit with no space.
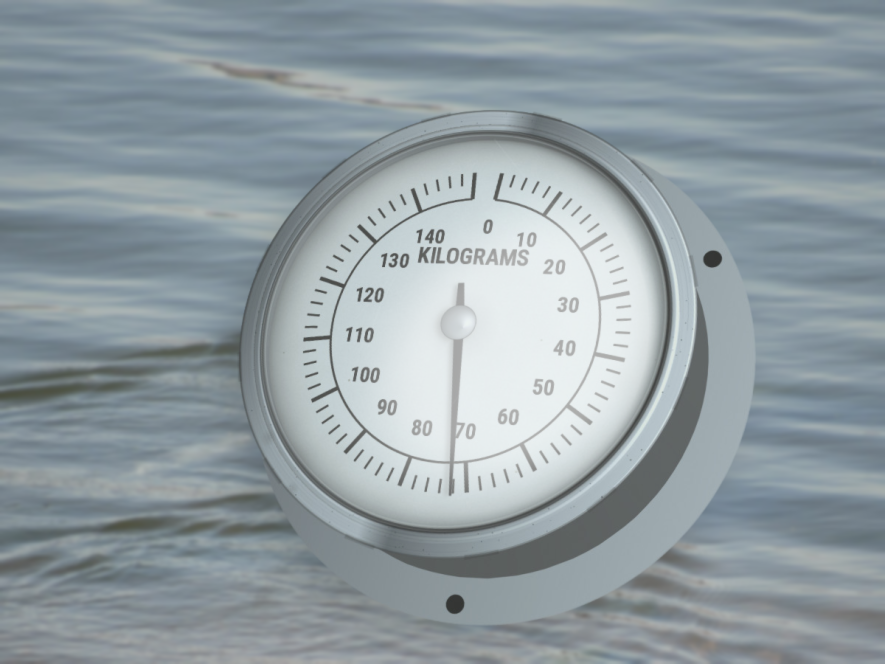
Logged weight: 72,kg
